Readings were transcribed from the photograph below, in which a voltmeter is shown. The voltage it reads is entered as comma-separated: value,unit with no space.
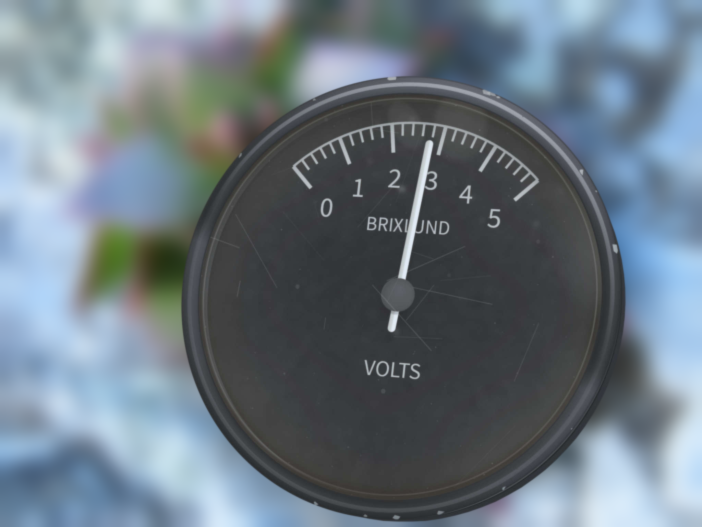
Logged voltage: 2.8,V
